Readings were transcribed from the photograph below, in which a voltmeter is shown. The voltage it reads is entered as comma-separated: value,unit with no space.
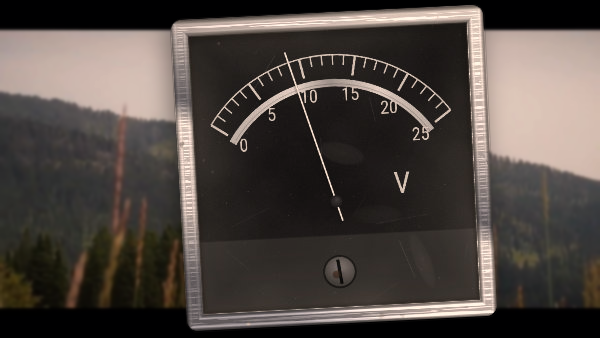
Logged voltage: 9,V
